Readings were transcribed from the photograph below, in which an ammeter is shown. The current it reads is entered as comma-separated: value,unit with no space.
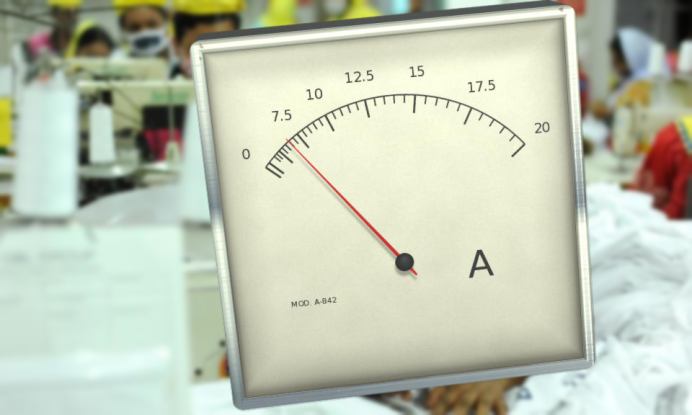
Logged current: 6.5,A
